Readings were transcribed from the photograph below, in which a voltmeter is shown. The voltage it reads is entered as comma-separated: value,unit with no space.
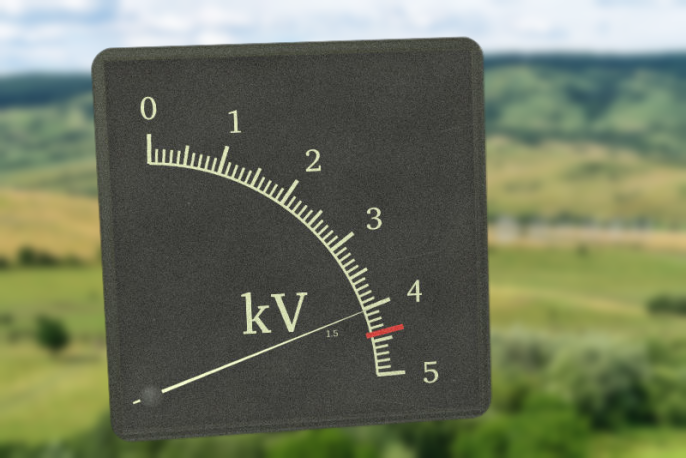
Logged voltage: 4,kV
